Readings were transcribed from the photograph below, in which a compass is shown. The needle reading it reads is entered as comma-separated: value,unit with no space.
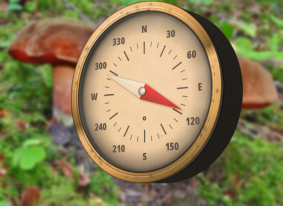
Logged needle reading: 115,°
